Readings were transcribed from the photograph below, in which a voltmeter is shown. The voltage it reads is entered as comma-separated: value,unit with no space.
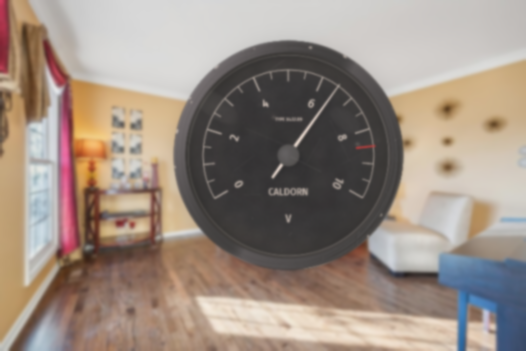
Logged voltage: 6.5,V
